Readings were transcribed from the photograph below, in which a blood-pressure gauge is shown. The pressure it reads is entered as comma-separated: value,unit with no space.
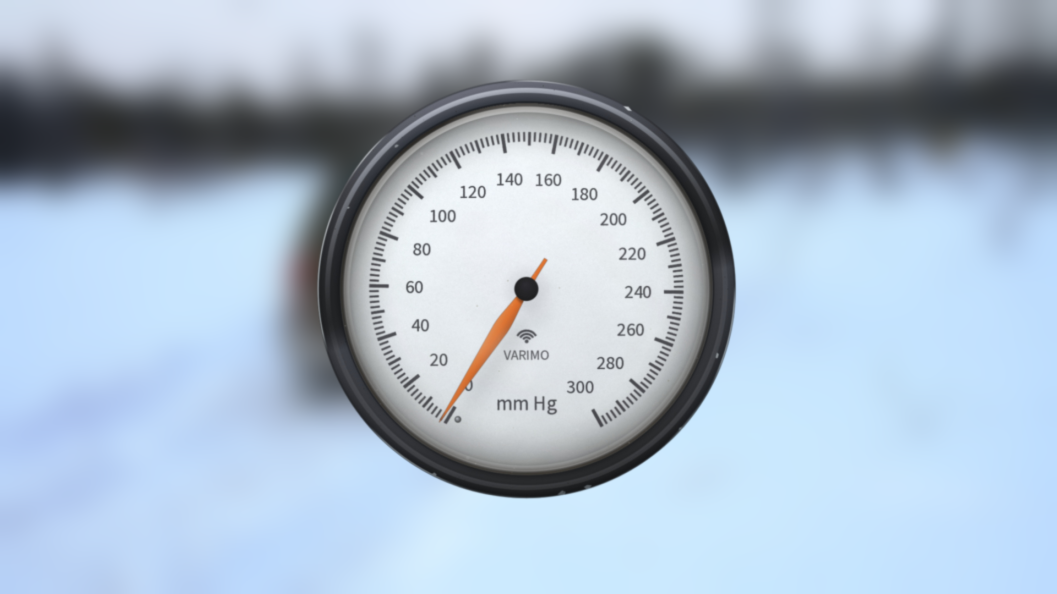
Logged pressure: 2,mmHg
